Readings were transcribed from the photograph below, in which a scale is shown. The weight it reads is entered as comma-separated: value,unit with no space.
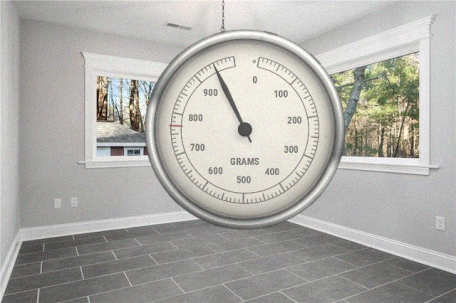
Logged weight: 950,g
